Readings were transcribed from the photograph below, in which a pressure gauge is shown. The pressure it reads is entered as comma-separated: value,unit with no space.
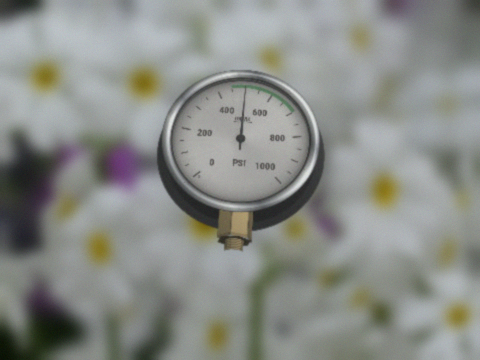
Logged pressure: 500,psi
